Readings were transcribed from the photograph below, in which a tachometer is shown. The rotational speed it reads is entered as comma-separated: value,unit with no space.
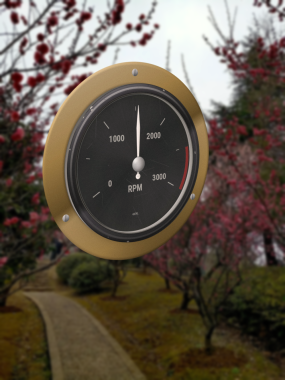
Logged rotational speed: 1500,rpm
